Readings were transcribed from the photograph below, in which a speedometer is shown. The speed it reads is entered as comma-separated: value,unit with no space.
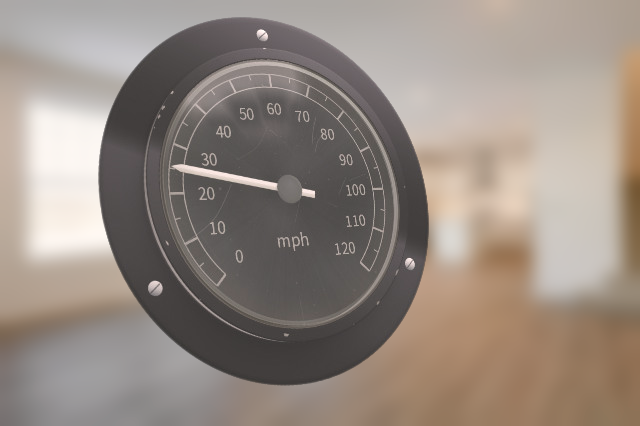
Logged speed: 25,mph
